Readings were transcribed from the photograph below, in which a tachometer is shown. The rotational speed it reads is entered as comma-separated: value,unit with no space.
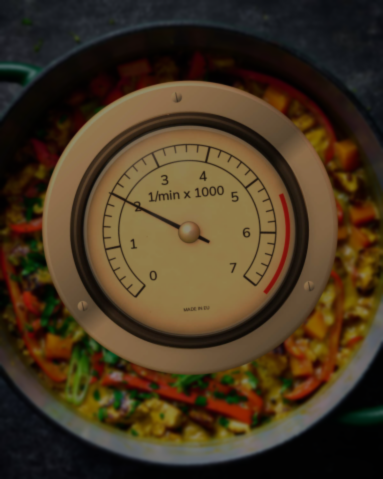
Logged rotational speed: 2000,rpm
